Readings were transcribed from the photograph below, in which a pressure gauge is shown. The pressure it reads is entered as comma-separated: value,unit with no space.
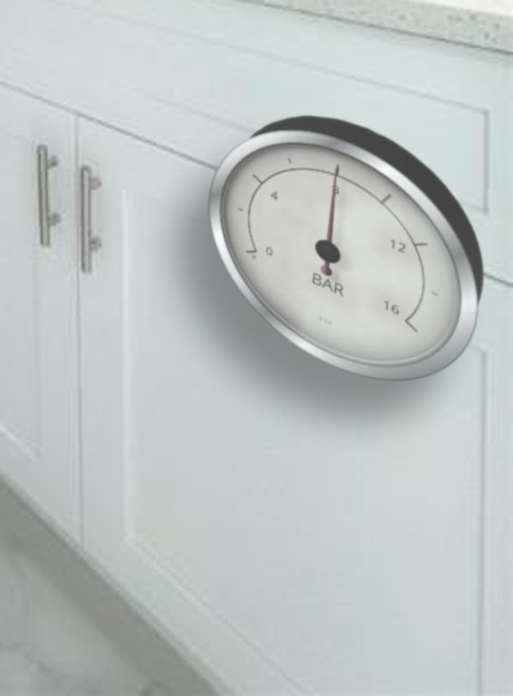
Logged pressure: 8,bar
